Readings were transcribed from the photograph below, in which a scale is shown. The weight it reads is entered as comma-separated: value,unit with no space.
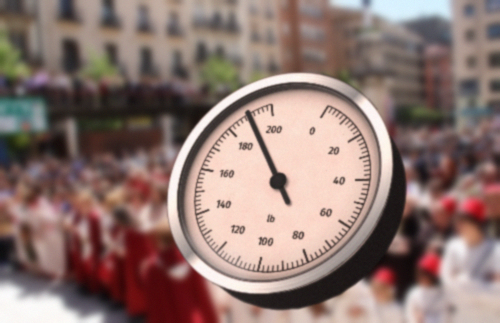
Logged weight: 190,lb
